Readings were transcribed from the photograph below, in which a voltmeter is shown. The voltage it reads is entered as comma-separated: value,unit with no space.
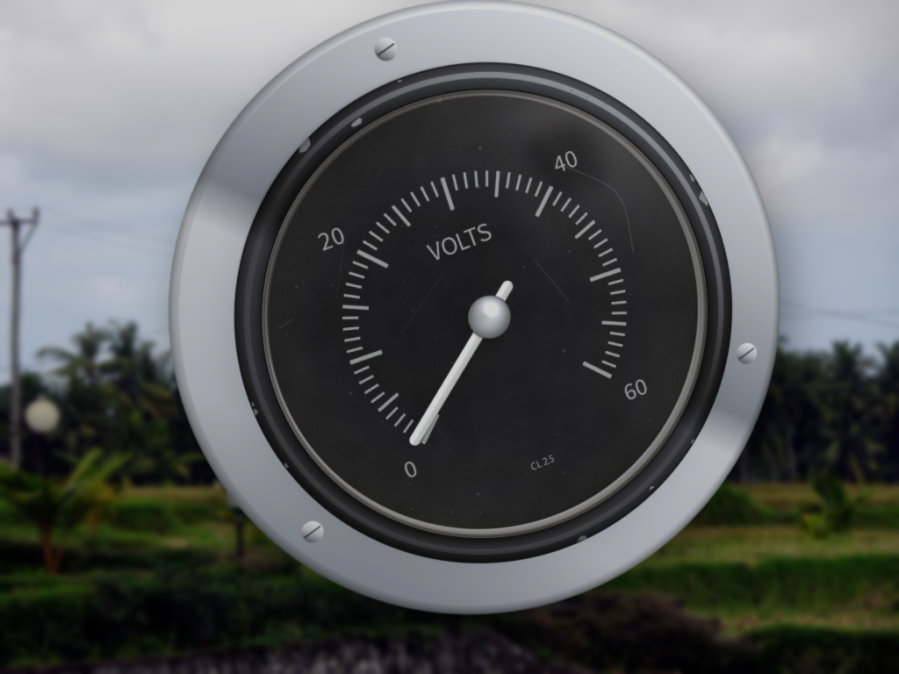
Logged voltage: 1,V
